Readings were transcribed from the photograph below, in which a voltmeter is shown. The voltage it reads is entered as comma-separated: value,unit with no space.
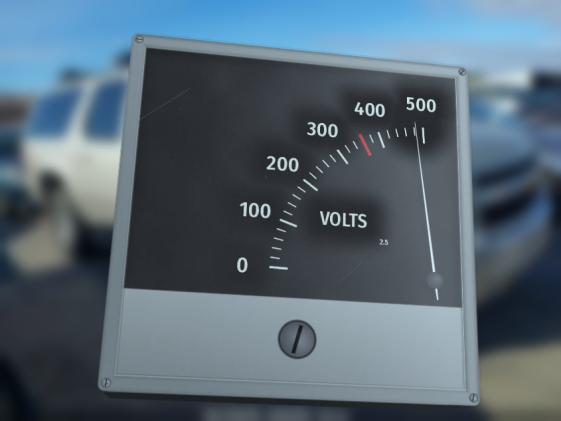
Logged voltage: 480,V
